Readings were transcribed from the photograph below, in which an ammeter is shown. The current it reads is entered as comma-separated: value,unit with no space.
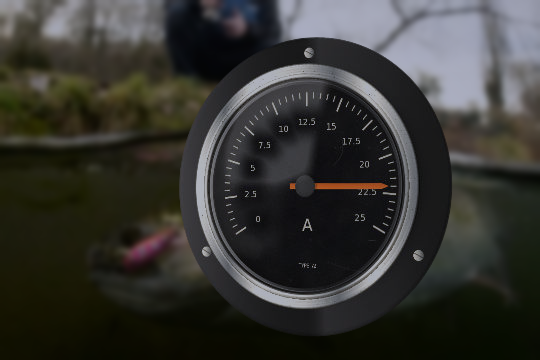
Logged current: 22,A
